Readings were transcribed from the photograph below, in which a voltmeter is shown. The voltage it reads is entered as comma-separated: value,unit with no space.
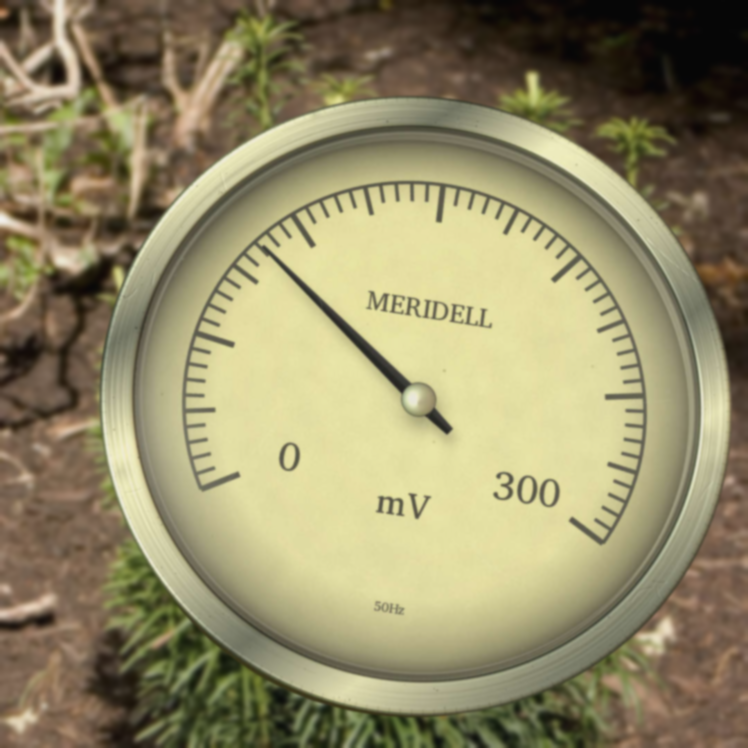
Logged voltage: 85,mV
